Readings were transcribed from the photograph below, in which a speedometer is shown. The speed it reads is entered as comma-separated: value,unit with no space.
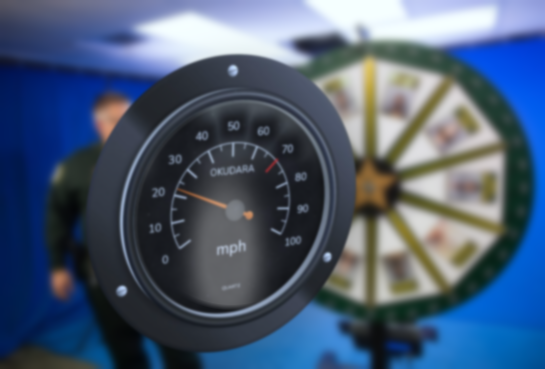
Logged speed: 22.5,mph
